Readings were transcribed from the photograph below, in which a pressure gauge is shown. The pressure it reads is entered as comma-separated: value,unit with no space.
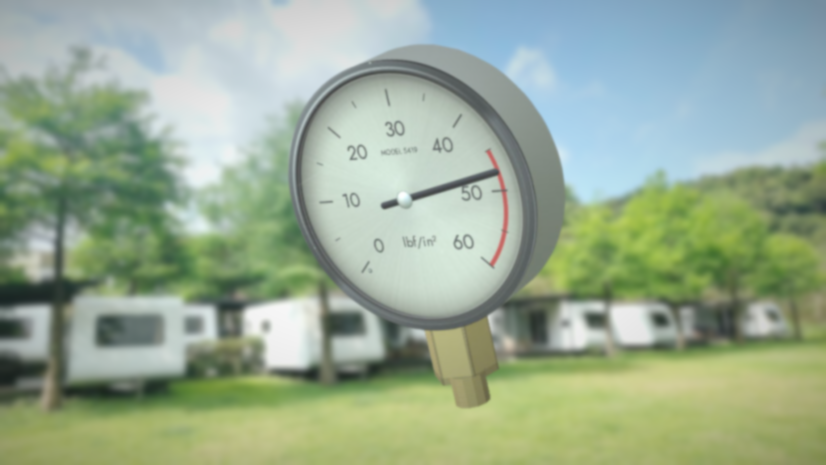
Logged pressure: 47.5,psi
